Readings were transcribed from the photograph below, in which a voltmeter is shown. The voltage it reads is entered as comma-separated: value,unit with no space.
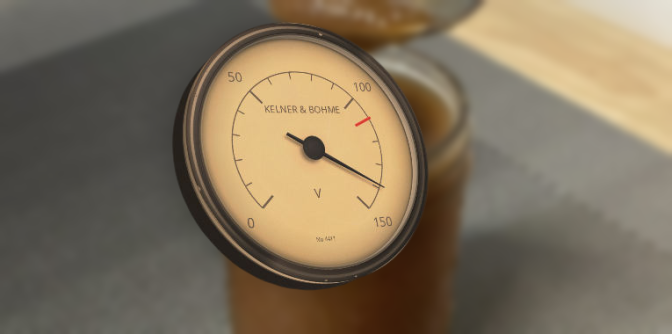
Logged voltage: 140,V
